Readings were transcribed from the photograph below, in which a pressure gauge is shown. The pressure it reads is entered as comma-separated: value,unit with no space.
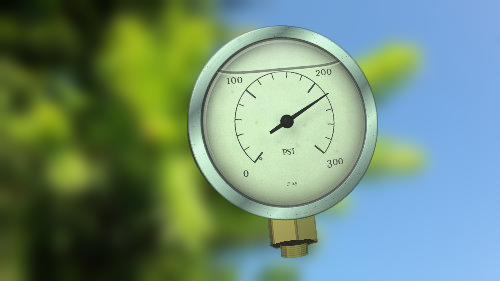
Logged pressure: 220,psi
